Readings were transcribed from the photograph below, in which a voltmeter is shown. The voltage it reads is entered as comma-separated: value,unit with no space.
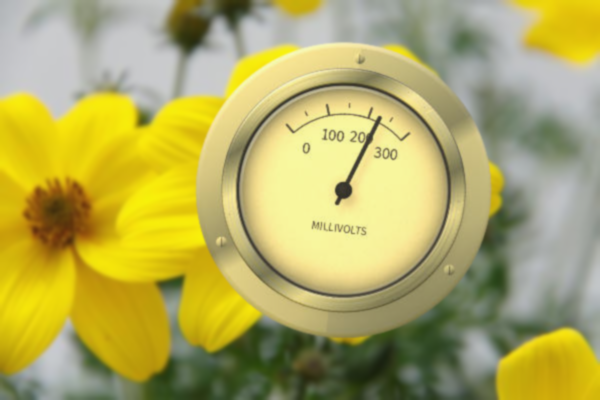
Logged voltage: 225,mV
